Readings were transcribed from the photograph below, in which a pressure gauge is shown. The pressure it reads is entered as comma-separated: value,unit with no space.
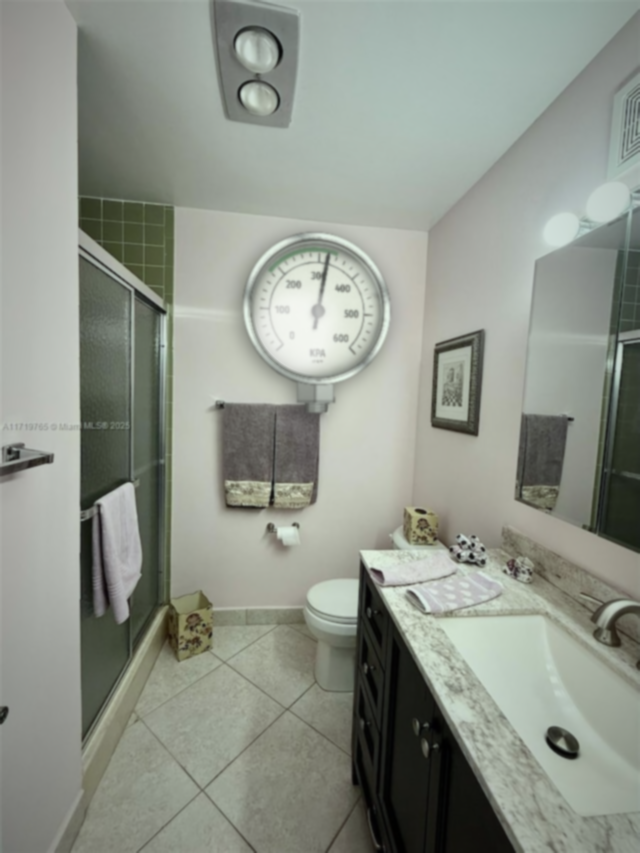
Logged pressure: 320,kPa
